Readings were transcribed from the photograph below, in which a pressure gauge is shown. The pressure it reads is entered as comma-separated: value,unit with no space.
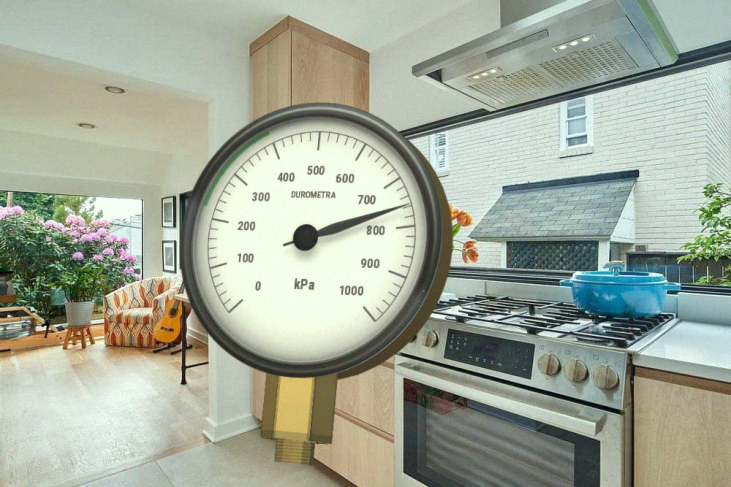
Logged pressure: 760,kPa
